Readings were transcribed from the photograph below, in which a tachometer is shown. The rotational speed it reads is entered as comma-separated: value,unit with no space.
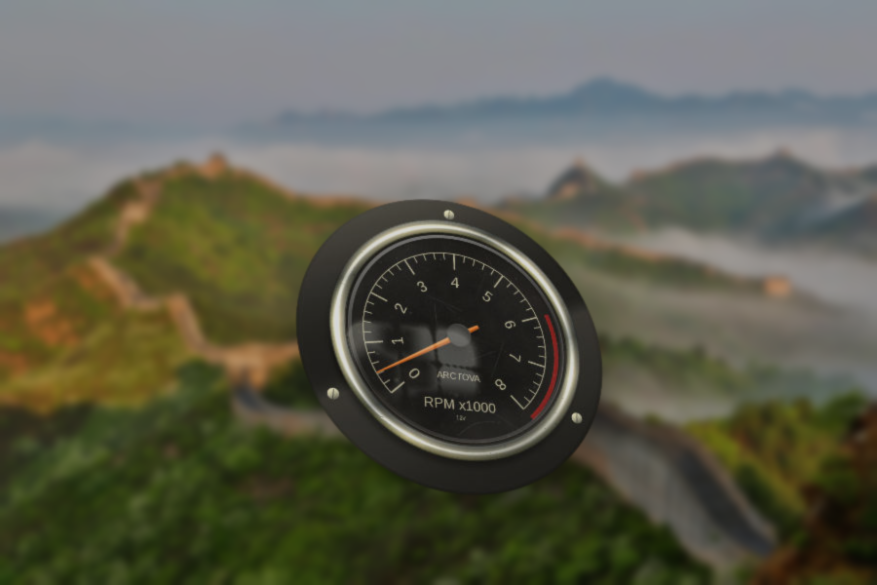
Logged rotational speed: 400,rpm
